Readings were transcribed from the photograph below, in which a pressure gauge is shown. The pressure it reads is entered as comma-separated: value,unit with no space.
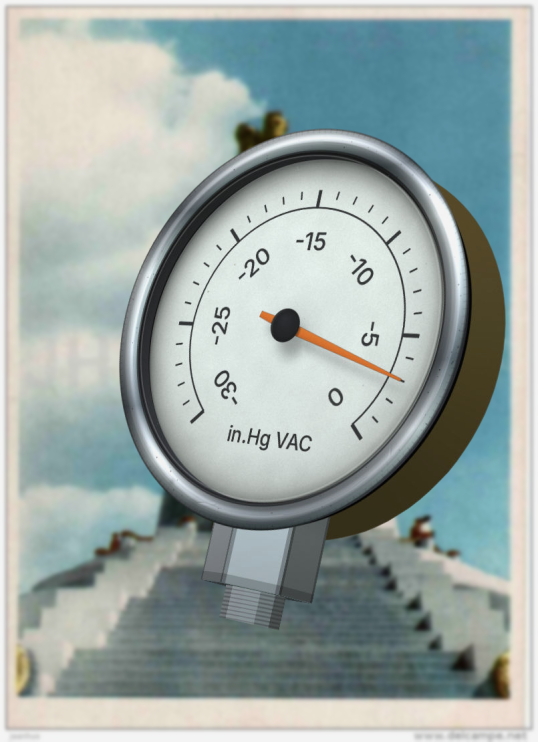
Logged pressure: -3,inHg
